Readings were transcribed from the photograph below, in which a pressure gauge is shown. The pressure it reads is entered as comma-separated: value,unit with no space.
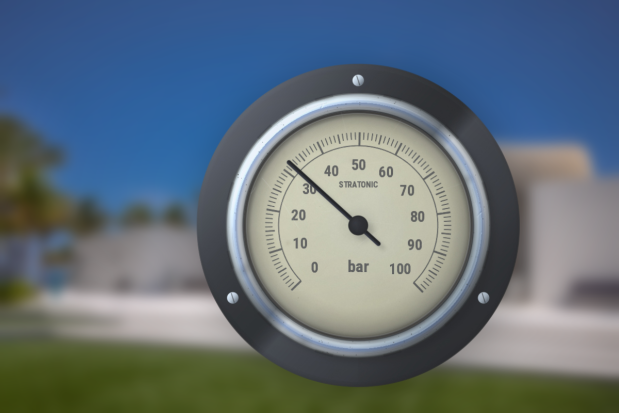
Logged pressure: 32,bar
